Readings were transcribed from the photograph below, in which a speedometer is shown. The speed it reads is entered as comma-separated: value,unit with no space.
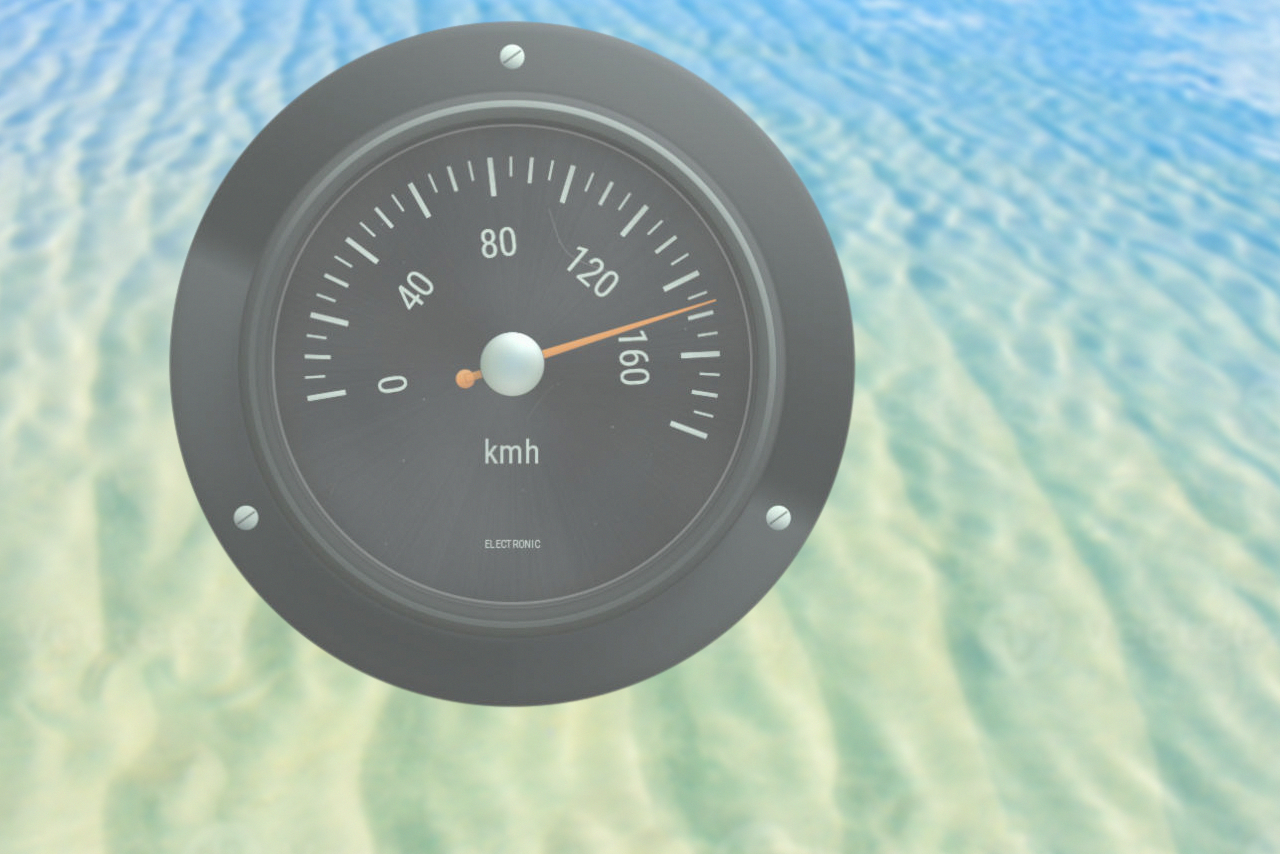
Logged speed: 147.5,km/h
